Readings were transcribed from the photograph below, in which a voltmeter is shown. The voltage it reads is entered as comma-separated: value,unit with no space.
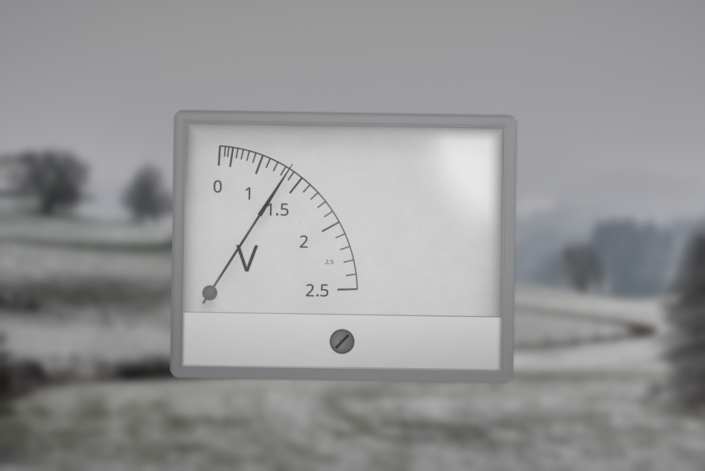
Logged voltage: 1.35,V
